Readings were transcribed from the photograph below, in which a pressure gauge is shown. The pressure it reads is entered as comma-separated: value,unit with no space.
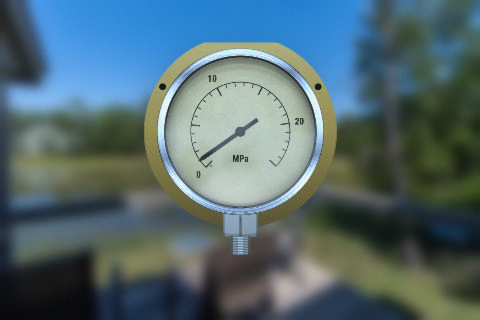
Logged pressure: 1,MPa
